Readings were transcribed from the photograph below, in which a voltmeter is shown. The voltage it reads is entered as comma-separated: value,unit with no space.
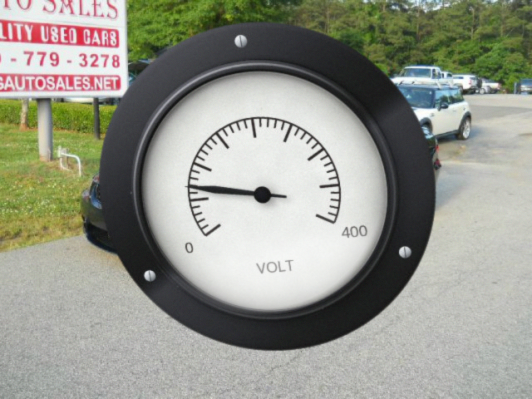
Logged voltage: 70,V
